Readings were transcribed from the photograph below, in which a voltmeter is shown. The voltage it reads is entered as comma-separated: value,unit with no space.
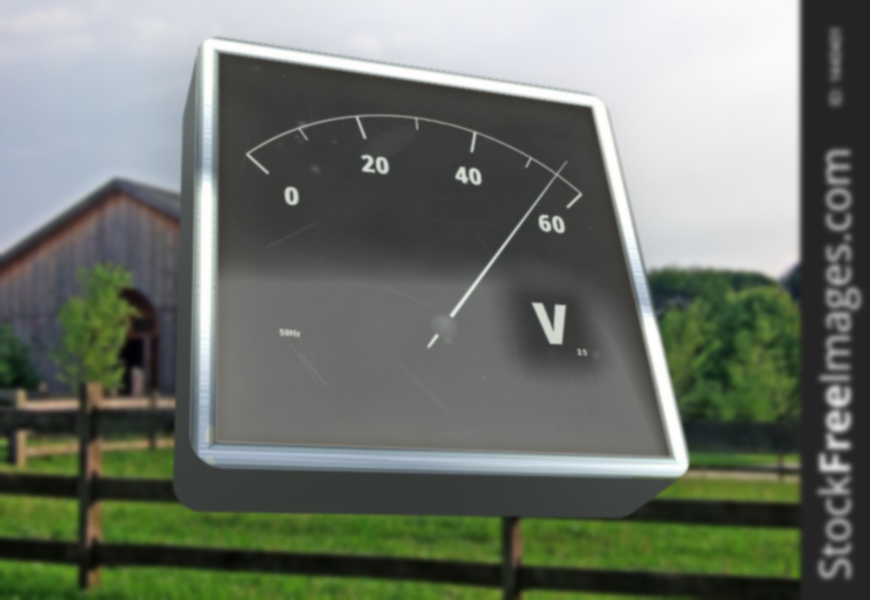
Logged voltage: 55,V
